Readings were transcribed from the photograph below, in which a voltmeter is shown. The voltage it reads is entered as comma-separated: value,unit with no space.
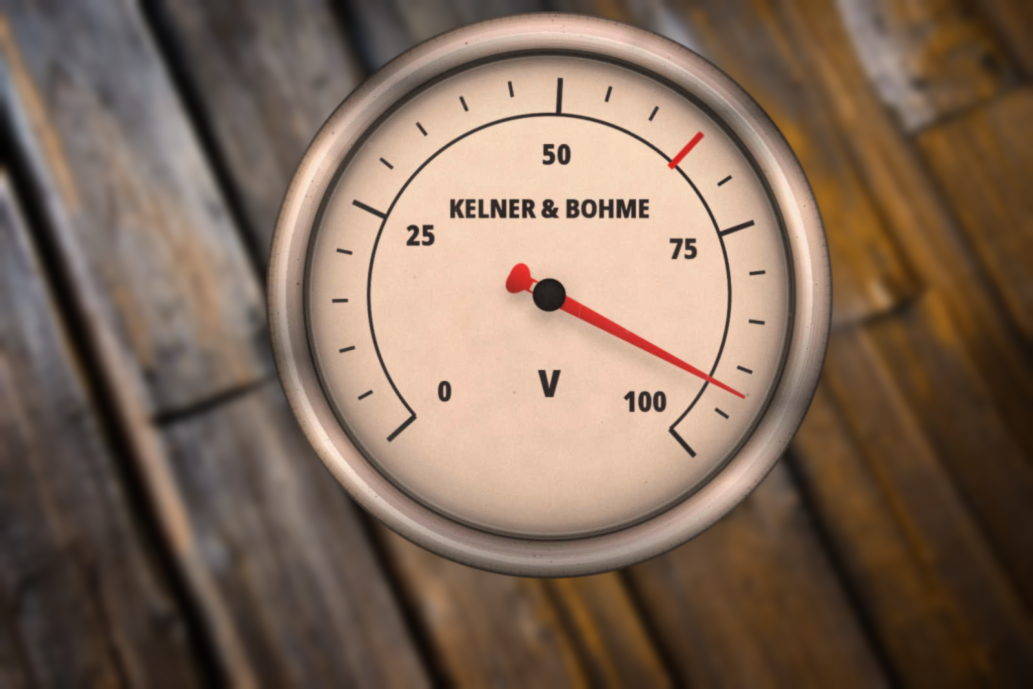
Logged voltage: 92.5,V
